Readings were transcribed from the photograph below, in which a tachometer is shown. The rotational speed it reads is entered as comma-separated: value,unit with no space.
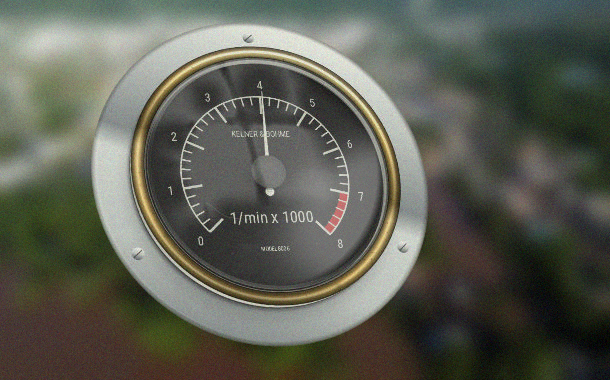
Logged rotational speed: 4000,rpm
